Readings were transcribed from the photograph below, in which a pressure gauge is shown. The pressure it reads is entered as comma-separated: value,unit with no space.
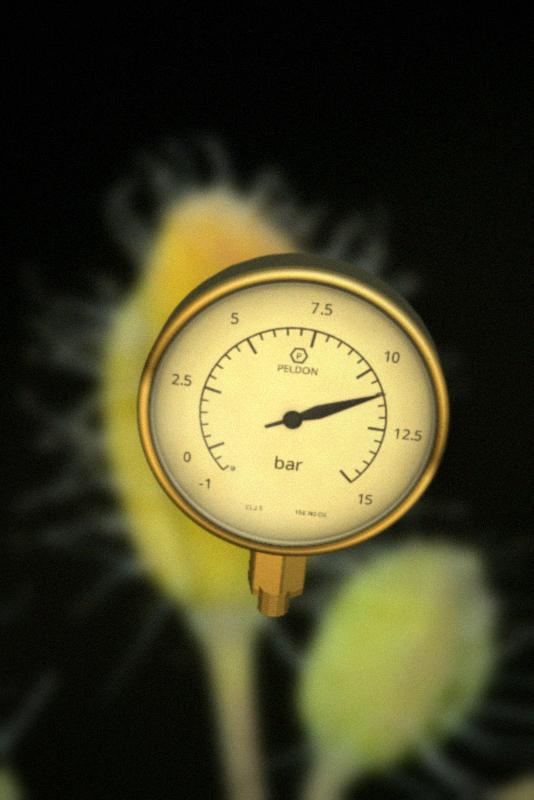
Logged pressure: 11,bar
